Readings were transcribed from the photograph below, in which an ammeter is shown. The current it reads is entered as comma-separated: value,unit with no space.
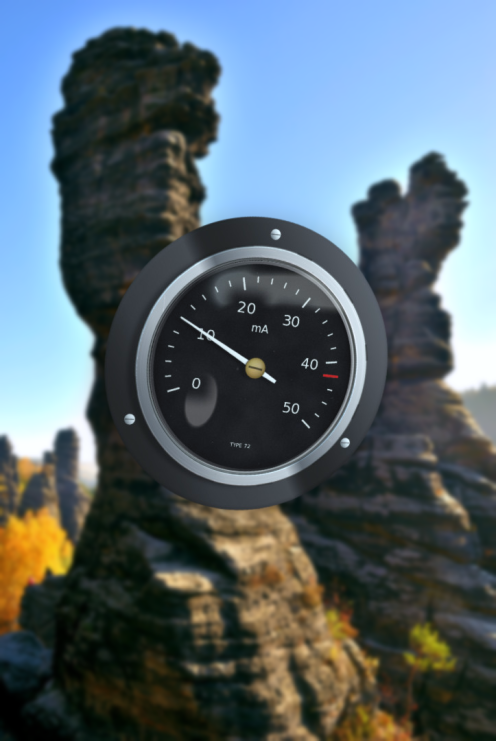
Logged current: 10,mA
